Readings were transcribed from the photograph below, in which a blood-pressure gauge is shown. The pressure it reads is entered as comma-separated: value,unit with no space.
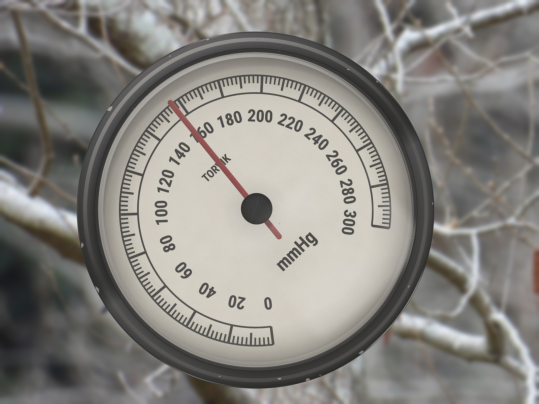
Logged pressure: 156,mmHg
